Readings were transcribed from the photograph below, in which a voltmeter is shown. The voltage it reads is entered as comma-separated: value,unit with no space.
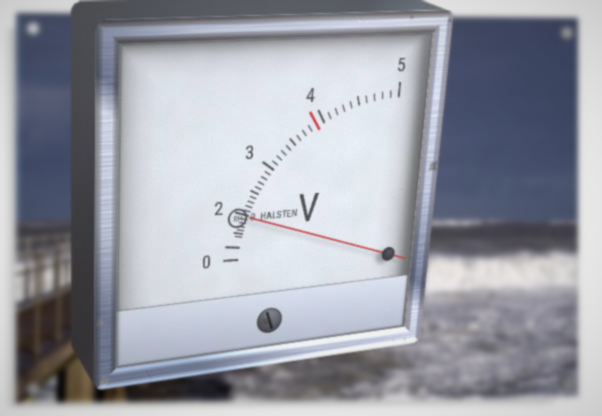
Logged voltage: 2,V
